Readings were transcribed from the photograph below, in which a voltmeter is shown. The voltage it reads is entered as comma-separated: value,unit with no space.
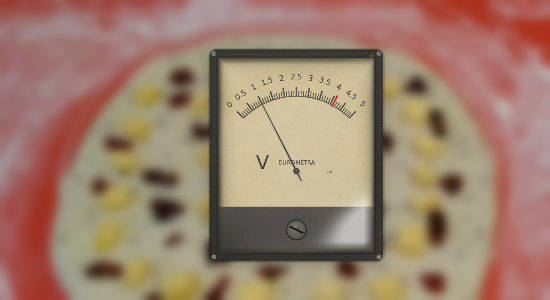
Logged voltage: 1,V
